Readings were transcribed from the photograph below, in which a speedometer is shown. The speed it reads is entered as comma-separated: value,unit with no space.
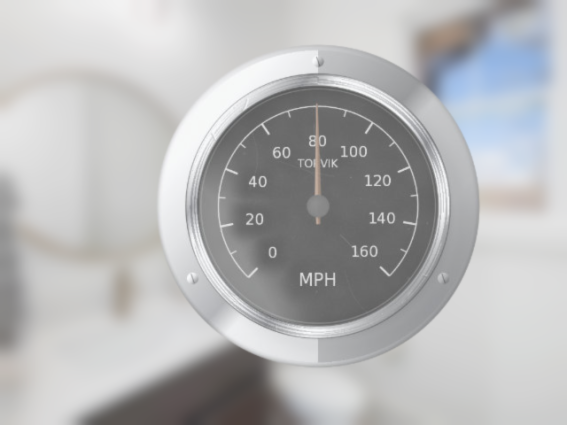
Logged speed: 80,mph
